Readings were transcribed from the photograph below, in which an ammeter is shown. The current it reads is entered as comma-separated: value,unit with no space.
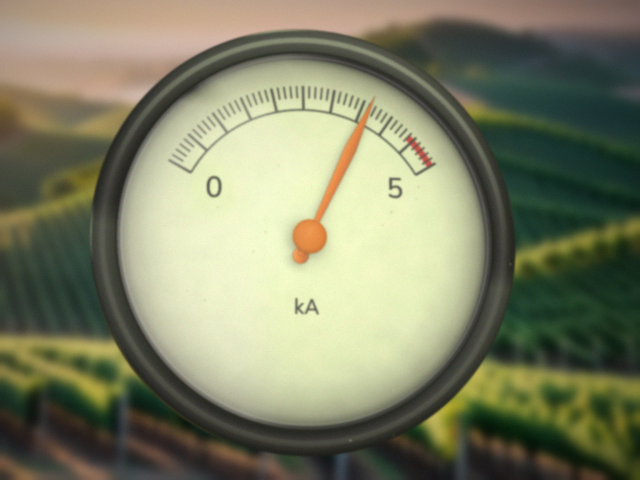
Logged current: 3.6,kA
